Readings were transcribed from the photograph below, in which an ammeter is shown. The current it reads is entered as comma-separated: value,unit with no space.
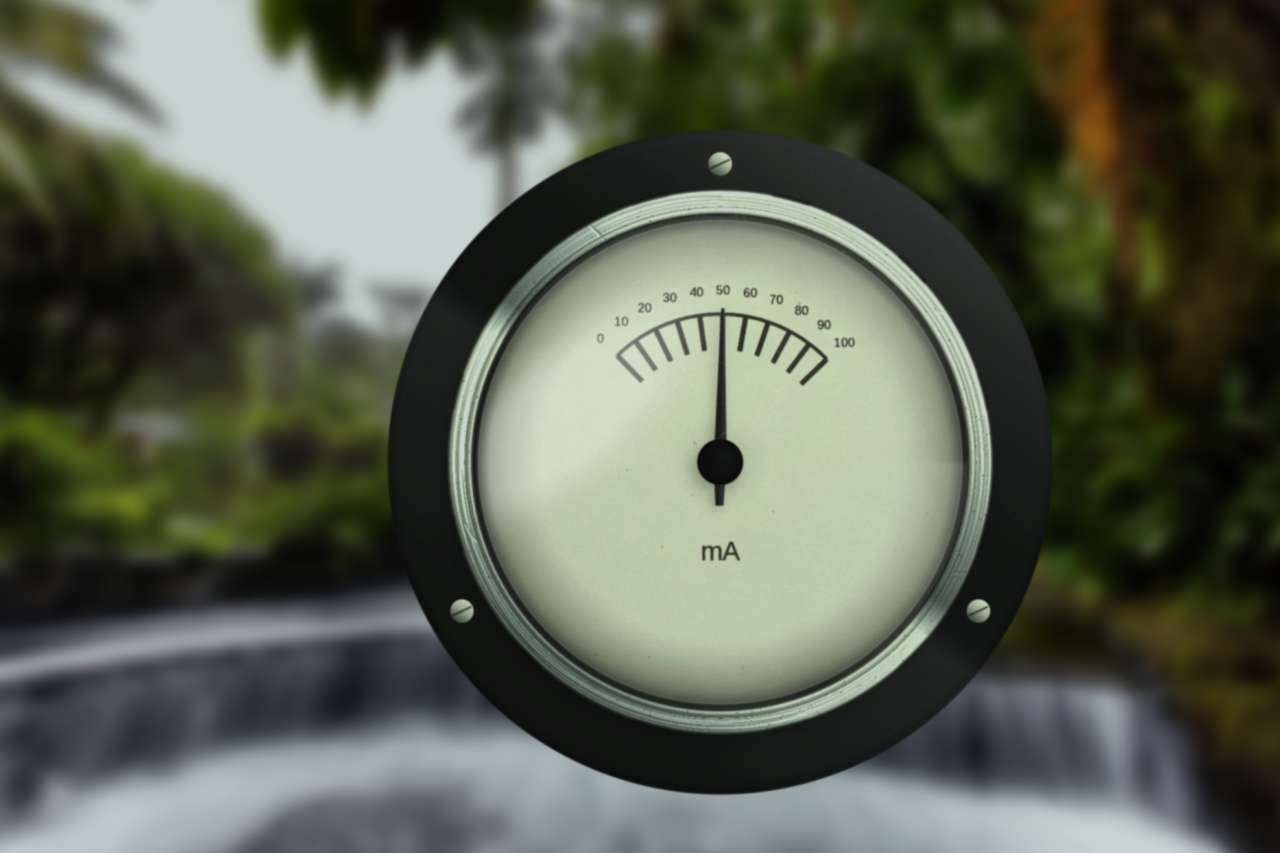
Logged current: 50,mA
